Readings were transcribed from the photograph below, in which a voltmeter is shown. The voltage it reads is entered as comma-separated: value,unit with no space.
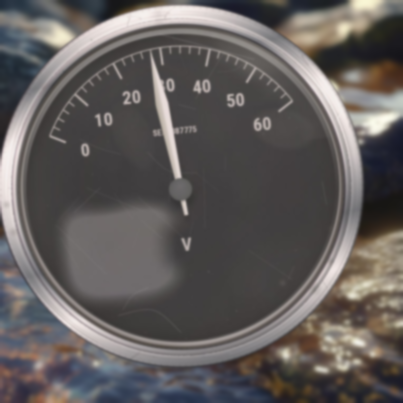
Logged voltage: 28,V
